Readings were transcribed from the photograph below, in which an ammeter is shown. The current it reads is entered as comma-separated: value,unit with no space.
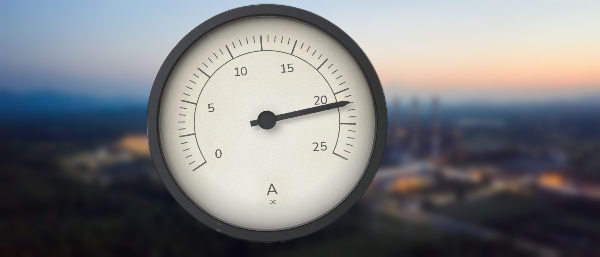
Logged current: 21,A
